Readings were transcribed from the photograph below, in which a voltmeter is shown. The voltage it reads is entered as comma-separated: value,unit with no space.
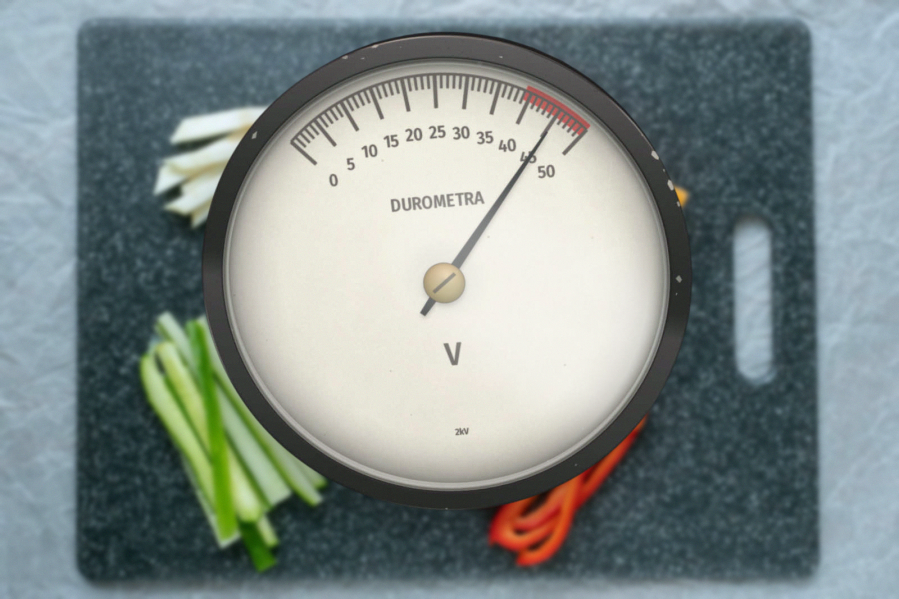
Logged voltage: 45,V
